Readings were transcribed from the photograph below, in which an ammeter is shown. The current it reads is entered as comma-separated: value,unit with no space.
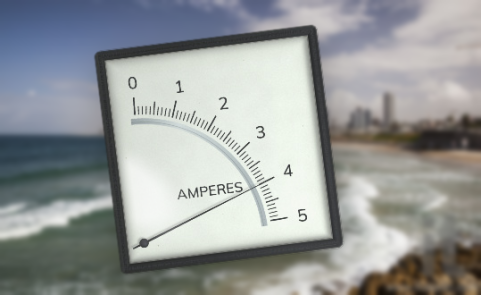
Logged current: 4,A
